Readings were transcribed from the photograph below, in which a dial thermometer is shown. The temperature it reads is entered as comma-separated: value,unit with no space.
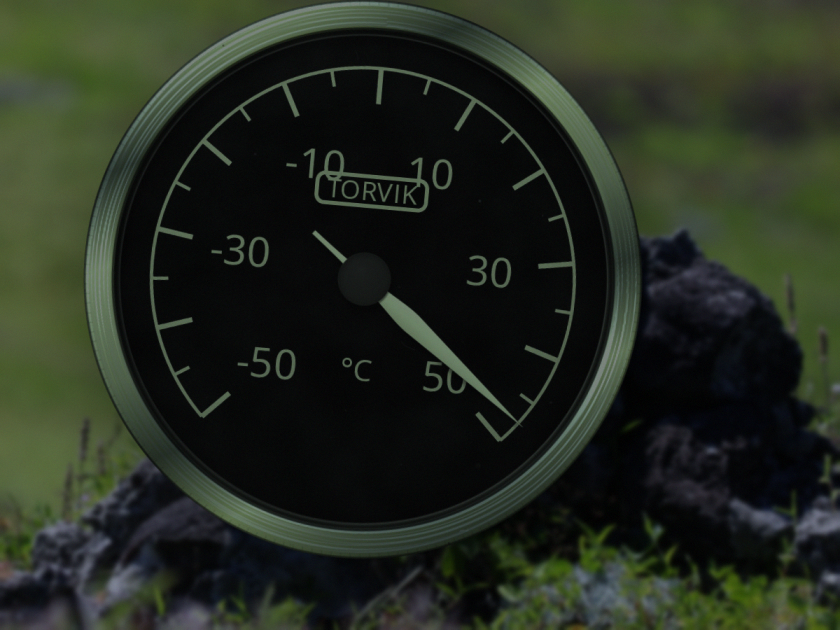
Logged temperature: 47.5,°C
